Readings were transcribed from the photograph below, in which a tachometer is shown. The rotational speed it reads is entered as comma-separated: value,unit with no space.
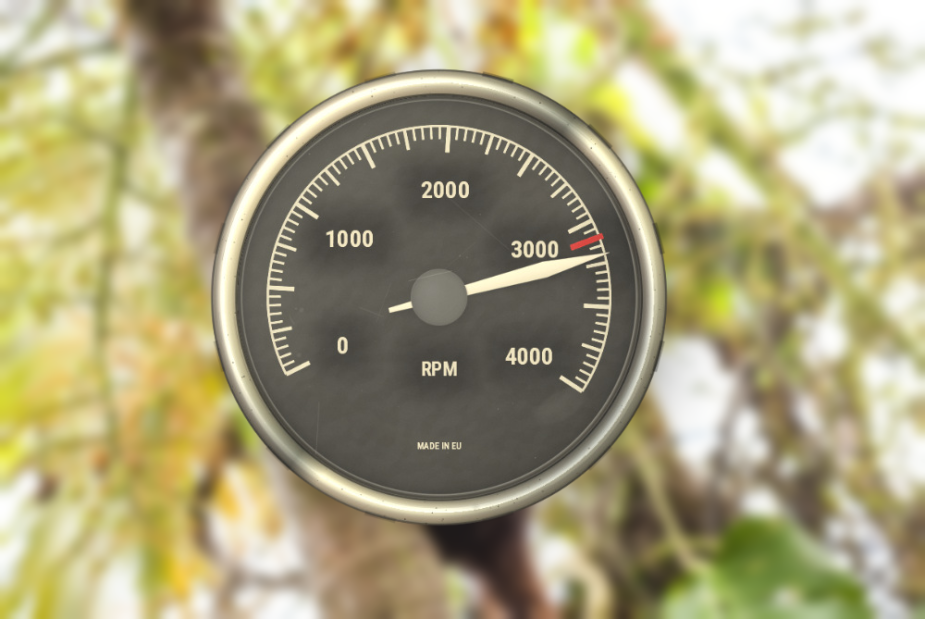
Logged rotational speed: 3200,rpm
